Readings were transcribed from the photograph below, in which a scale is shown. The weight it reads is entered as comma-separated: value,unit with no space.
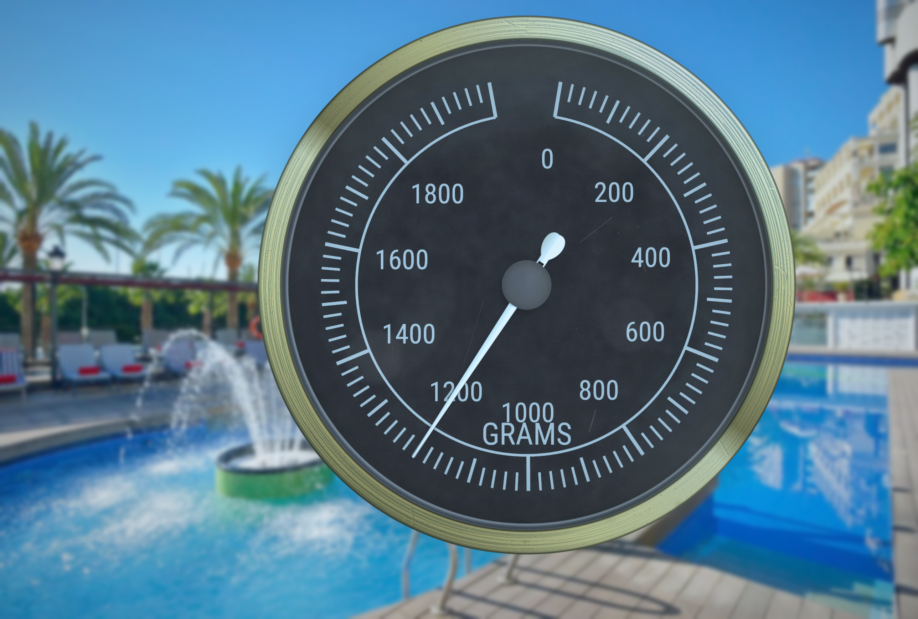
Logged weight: 1200,g
